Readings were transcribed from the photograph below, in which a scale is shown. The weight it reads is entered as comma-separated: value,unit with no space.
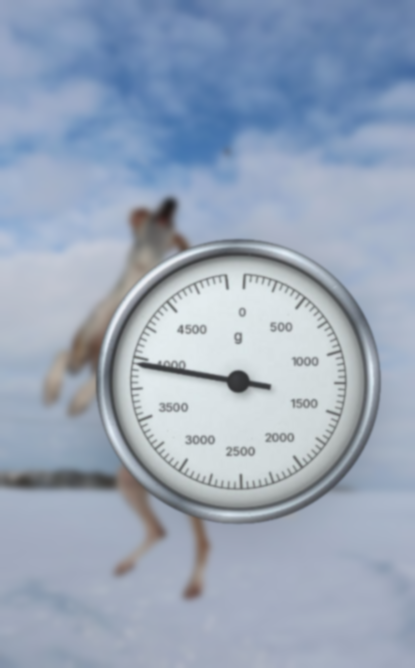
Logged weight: 3950,g
